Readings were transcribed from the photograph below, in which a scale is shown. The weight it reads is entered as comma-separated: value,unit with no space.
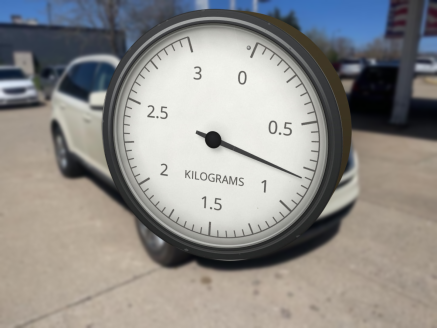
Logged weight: 0.8,kg
